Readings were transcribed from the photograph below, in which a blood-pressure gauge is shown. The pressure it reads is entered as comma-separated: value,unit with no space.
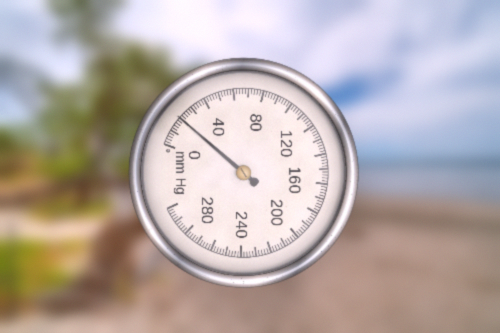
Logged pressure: 20,mmHg
